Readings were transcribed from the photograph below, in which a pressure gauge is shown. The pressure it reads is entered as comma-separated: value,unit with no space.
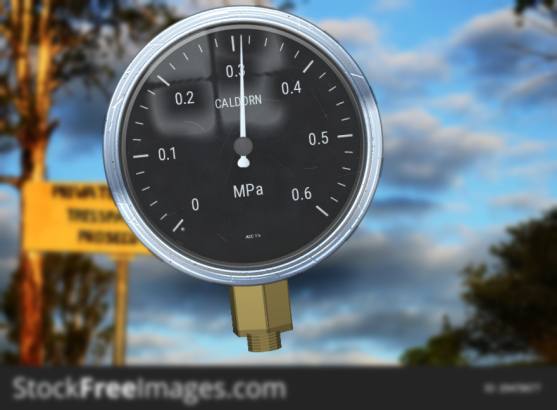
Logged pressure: 0.31,MPa
